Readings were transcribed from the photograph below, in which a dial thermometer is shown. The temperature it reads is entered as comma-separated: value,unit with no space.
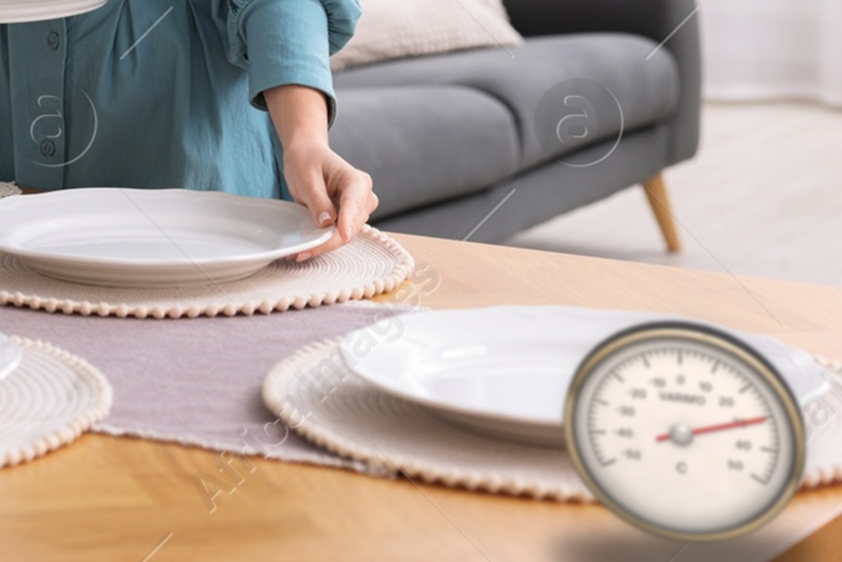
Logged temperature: 30,°C
